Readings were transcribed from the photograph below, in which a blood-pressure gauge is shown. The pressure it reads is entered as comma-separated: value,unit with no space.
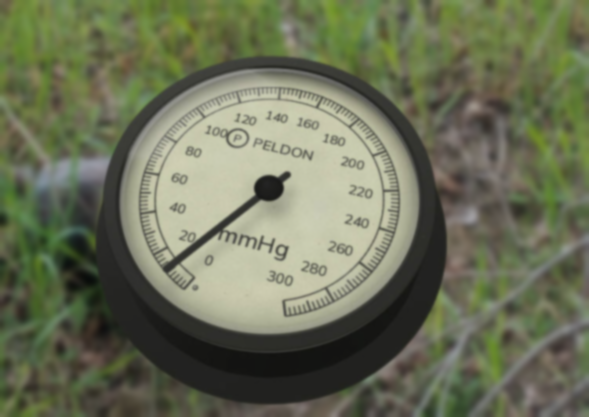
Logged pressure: 10,mmHg
